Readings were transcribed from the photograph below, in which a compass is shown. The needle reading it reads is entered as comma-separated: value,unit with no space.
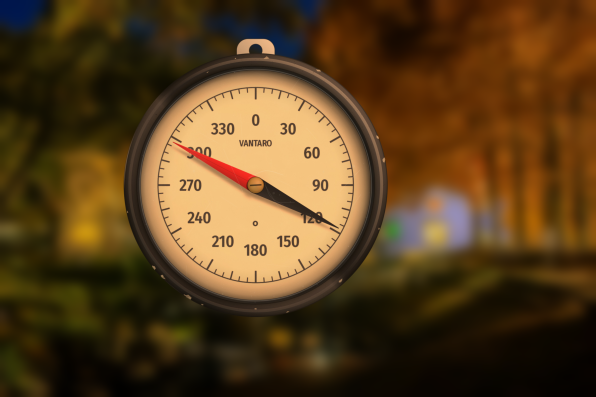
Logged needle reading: 297.5,°
